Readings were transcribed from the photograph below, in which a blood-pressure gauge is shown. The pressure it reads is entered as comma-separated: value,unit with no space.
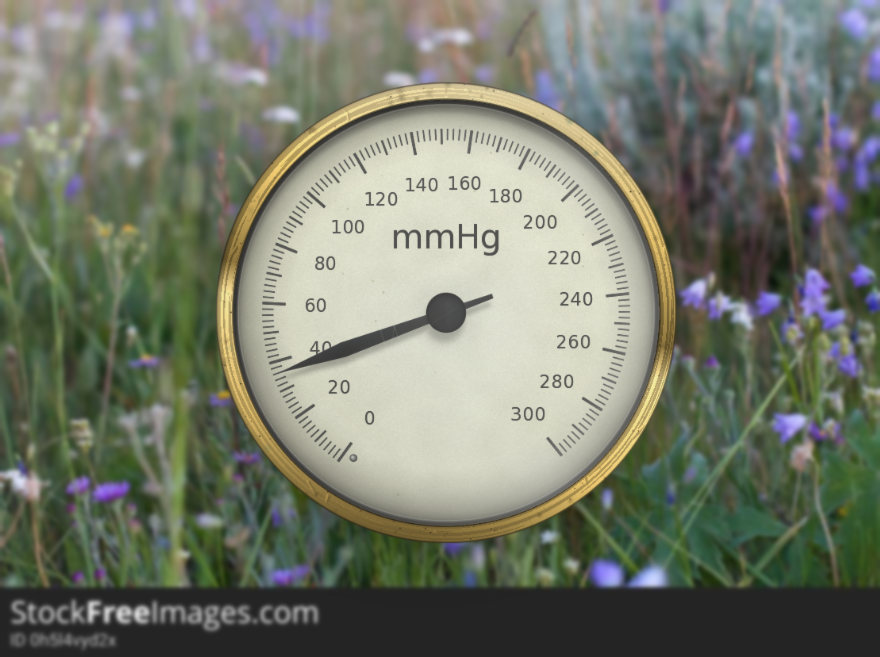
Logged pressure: 36,mmHg
